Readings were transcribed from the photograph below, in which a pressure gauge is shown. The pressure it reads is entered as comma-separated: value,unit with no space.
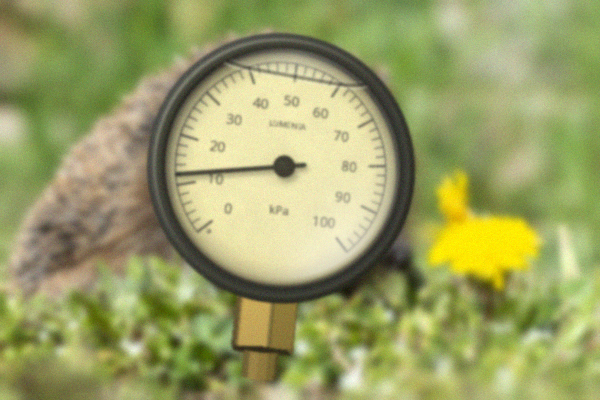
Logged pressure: 12,kPa
